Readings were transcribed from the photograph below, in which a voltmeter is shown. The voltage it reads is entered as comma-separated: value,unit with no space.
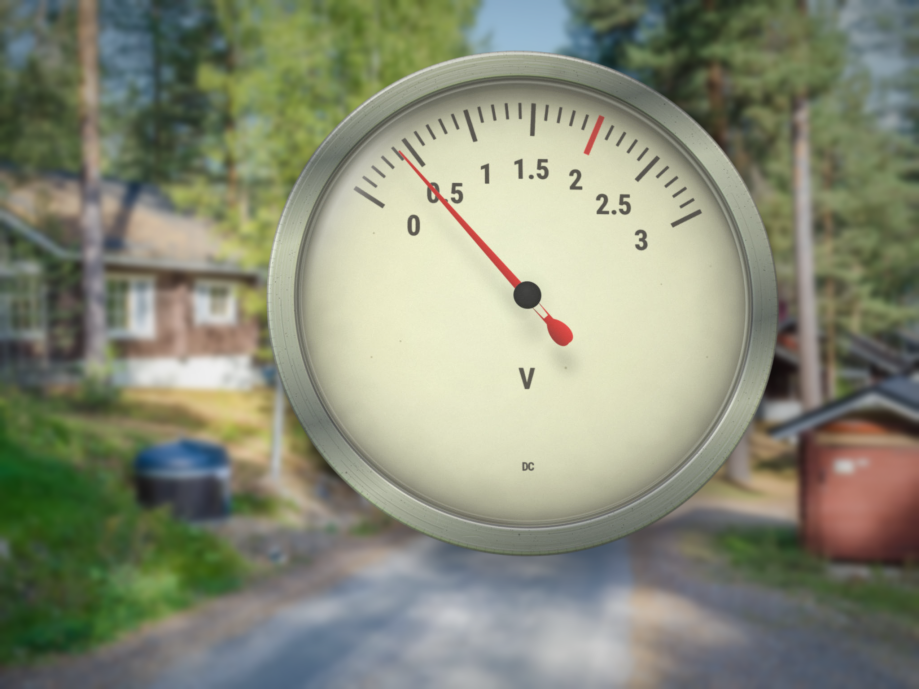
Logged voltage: 0.4,V
